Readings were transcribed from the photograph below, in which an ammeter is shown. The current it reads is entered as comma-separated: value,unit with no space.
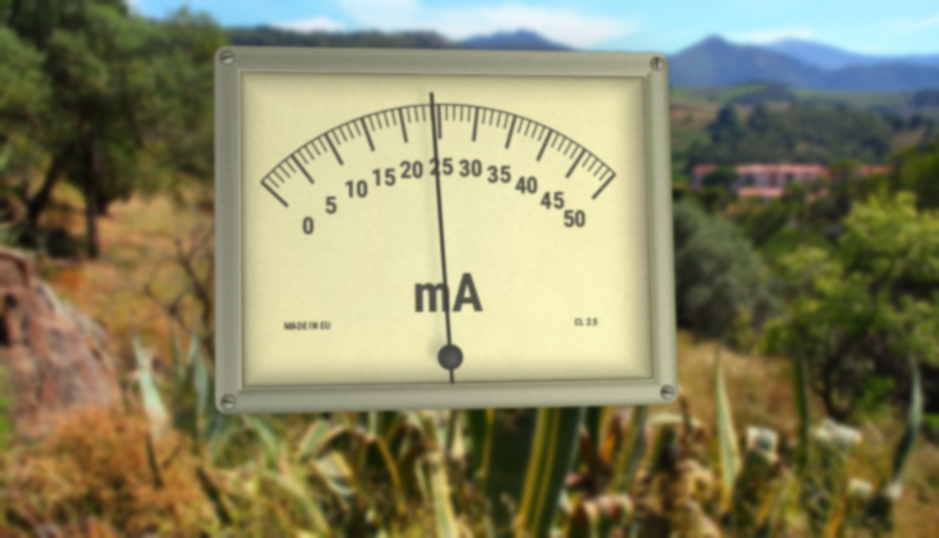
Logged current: 24,mA
